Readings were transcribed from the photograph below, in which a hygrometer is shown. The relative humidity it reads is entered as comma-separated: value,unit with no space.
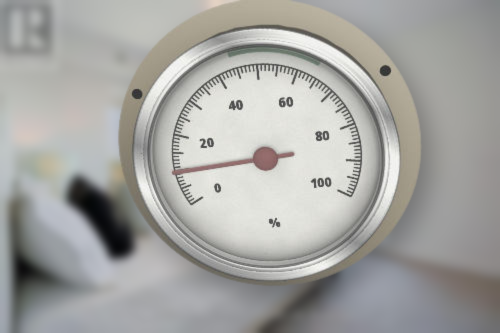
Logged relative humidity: 10,%
